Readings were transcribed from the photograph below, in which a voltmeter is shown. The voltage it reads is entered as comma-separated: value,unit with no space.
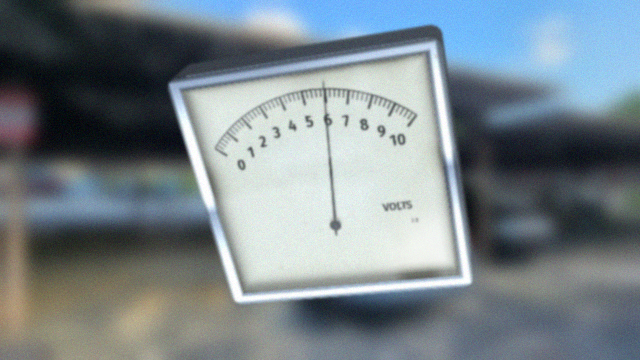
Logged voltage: 6,V
